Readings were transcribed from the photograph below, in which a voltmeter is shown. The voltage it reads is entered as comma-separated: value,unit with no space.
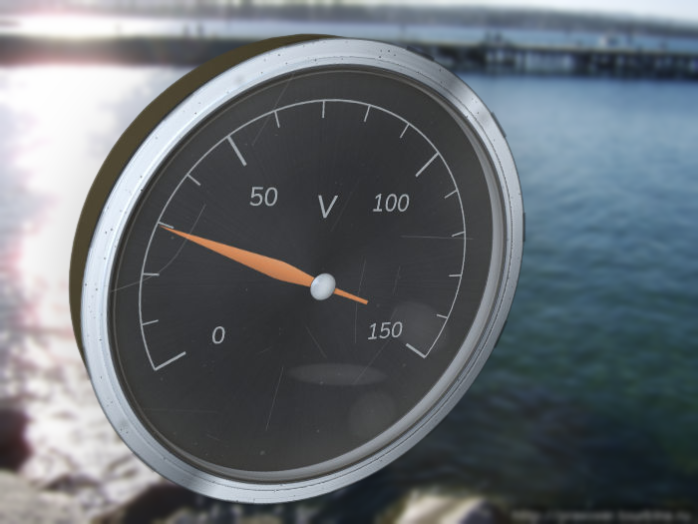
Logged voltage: 30,V
